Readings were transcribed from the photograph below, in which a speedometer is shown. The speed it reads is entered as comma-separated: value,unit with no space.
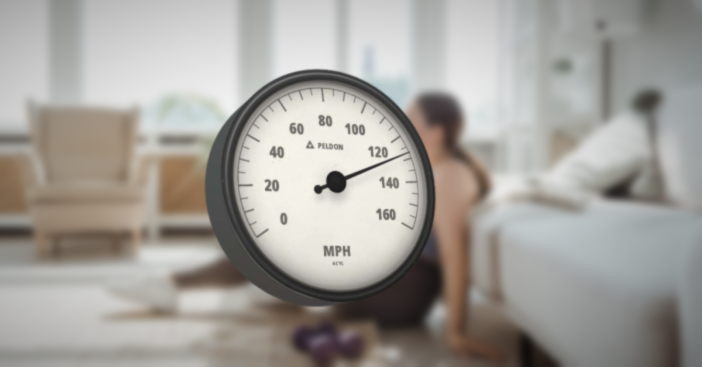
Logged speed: 127.5,mph
